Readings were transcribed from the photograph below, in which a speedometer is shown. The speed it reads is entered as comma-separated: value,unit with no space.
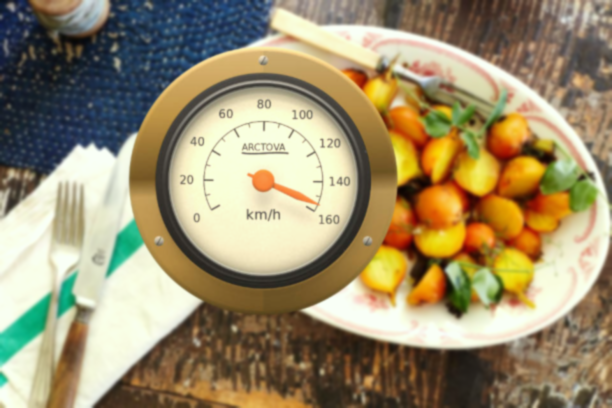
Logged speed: 155,km/h
